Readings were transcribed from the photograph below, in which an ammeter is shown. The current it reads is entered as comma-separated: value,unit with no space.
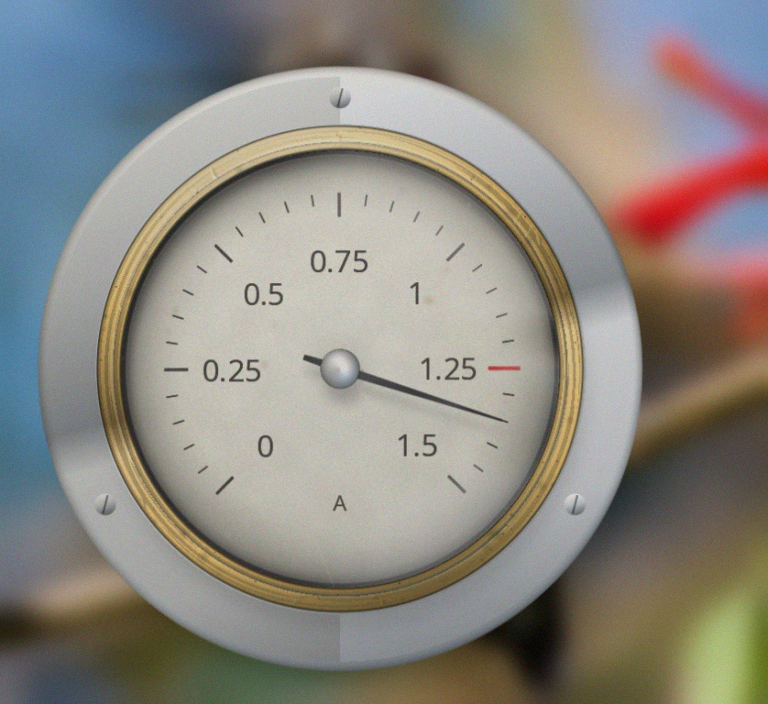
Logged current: 1.35,A
